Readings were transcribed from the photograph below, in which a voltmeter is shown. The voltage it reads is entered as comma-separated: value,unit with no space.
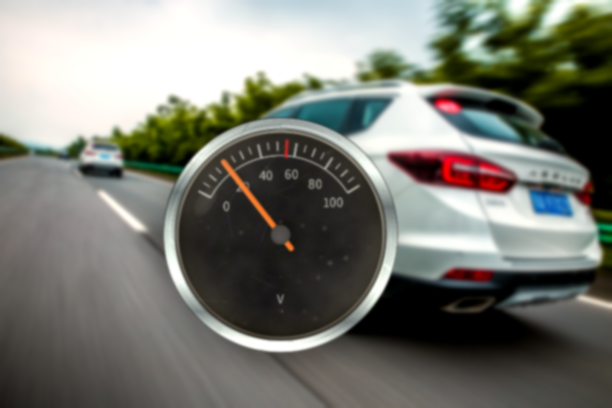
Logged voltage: 20,V
